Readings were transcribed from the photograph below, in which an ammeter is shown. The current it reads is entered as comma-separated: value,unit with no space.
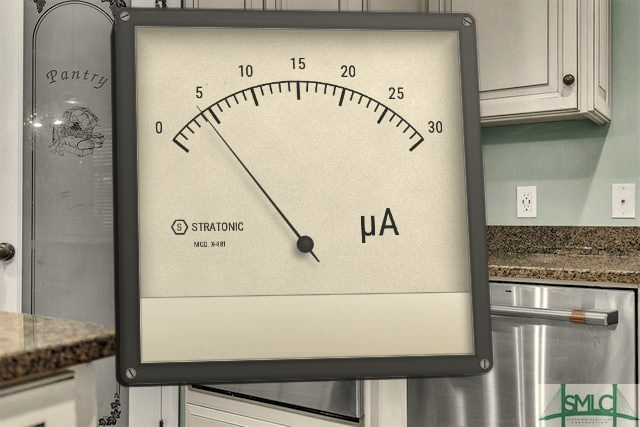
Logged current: 4,µA
